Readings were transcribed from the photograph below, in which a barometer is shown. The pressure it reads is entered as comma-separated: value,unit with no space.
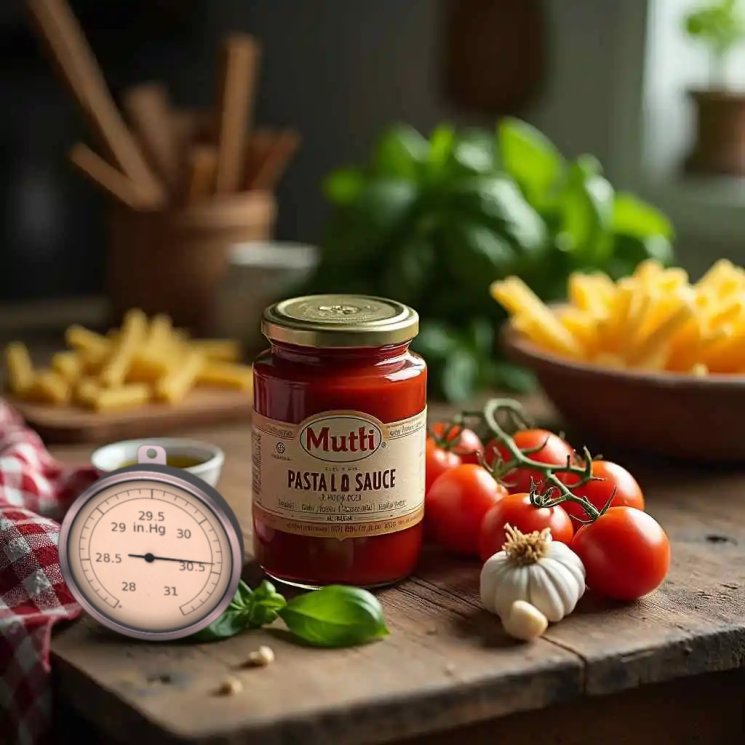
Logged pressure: 30.4,inHg
